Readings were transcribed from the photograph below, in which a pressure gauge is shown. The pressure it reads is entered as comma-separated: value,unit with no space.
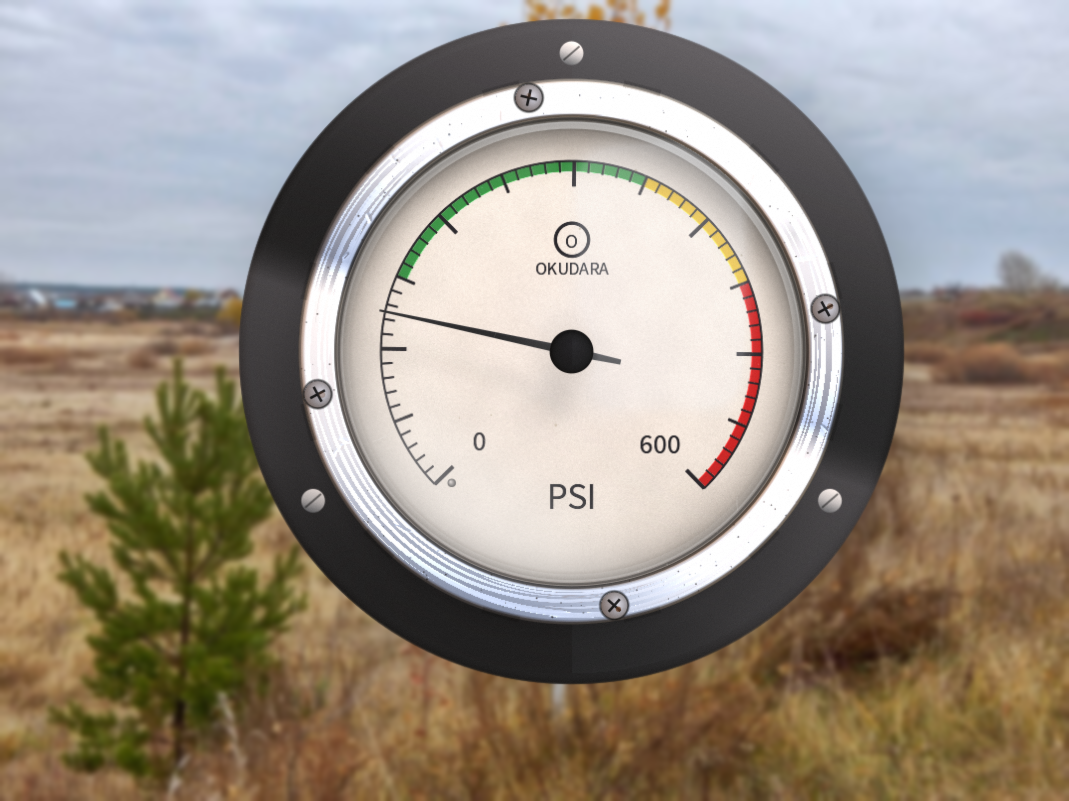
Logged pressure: 125,psi
